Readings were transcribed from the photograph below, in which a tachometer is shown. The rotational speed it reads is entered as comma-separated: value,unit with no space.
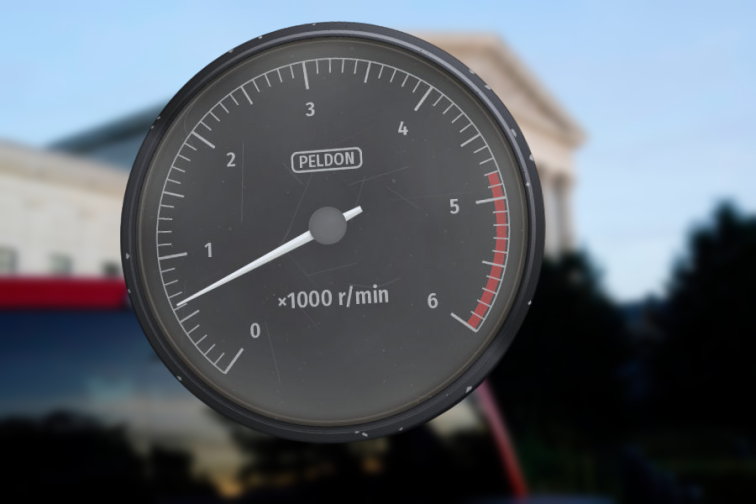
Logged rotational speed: 600,rpm
